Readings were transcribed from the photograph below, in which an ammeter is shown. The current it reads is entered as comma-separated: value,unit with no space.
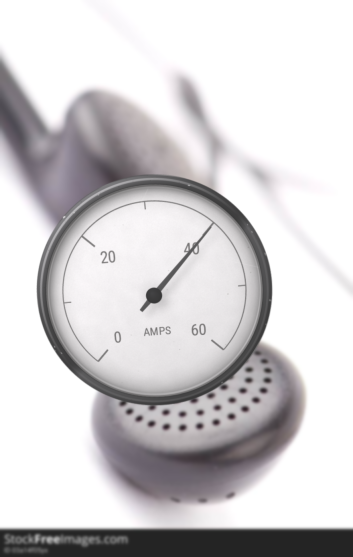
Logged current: 40,A
